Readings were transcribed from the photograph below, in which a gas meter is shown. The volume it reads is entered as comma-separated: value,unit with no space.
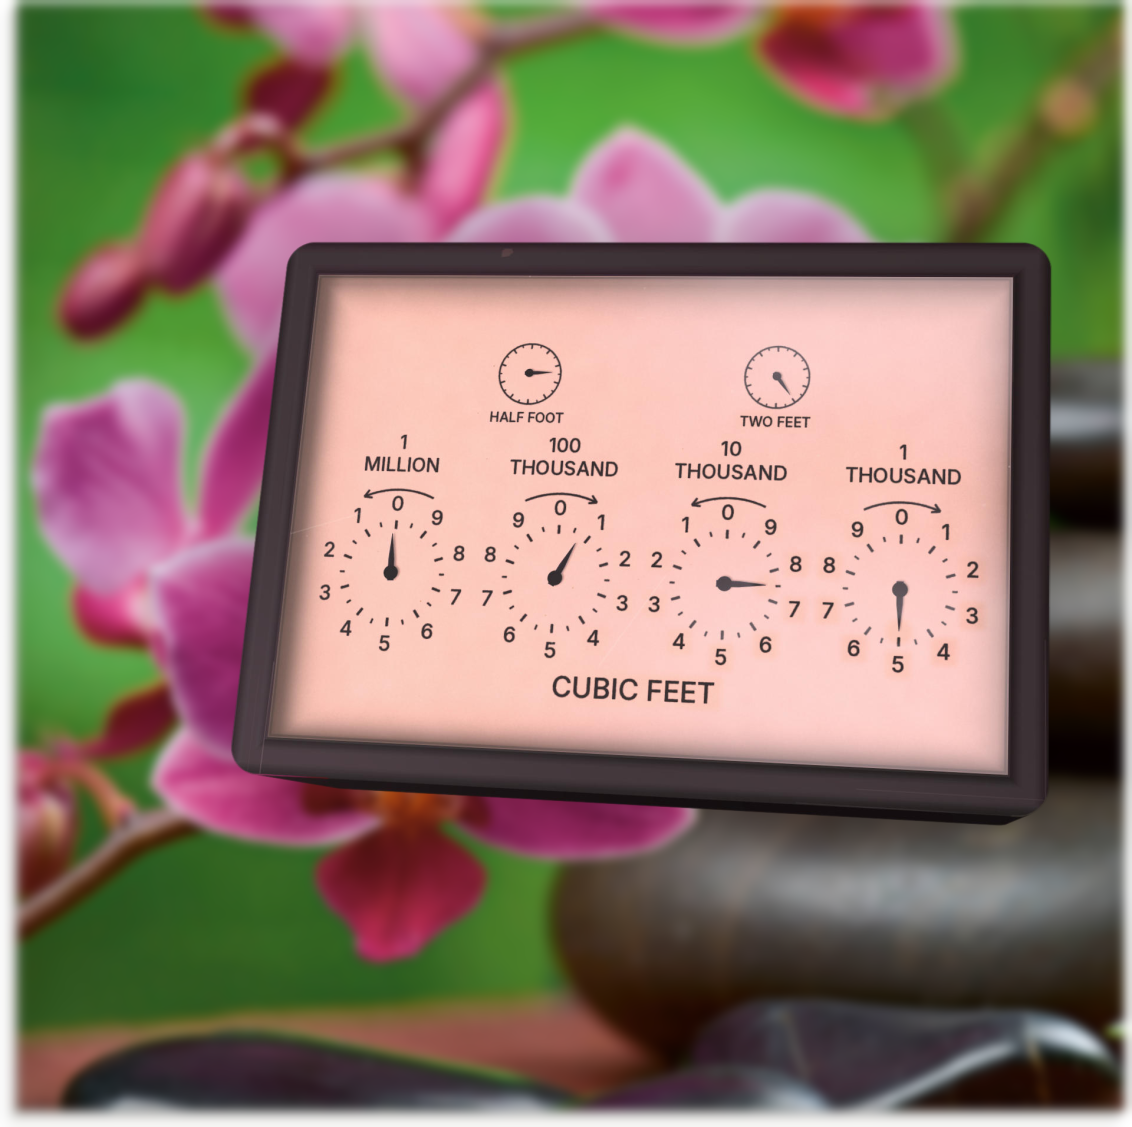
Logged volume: 7500,ft³
